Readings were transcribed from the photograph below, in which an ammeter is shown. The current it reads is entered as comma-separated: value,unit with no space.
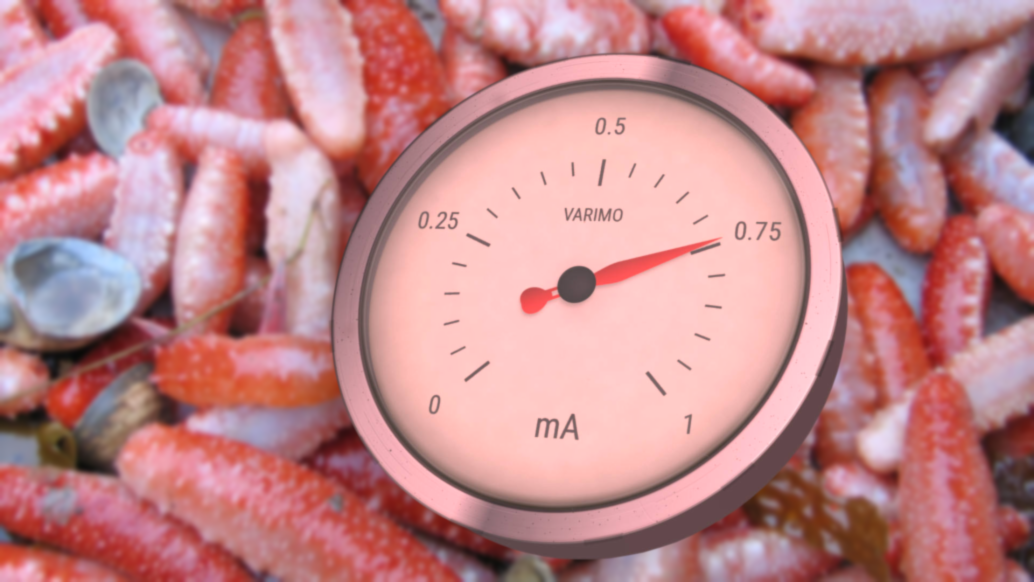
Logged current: 0.75,mA
